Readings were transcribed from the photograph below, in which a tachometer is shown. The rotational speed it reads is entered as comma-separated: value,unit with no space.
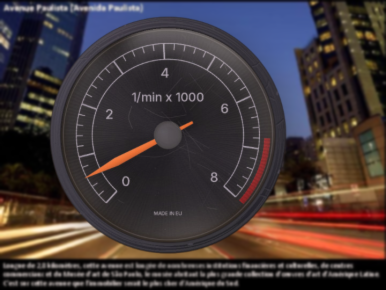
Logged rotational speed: 600,rpm
